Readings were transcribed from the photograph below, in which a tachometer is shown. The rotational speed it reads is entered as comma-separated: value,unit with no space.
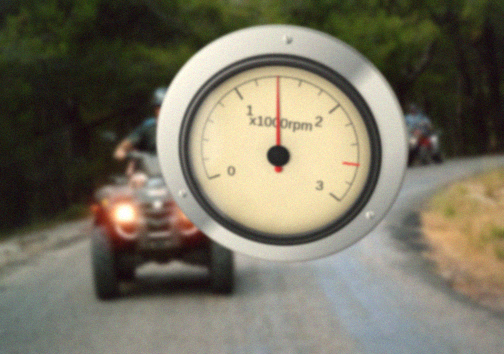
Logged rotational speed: 1400,rpm
